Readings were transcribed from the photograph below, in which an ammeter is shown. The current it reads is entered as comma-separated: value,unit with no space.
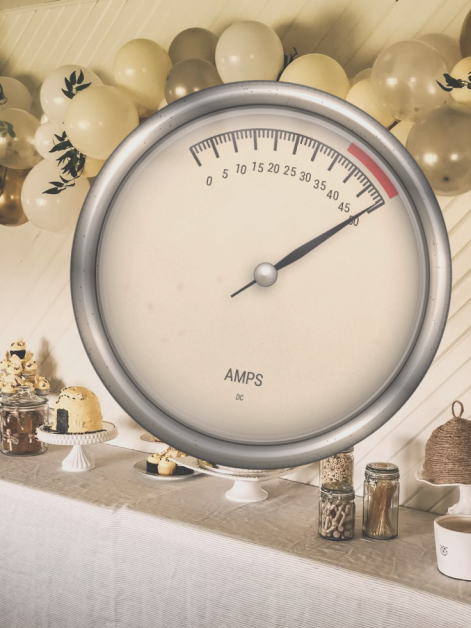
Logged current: 49,A
